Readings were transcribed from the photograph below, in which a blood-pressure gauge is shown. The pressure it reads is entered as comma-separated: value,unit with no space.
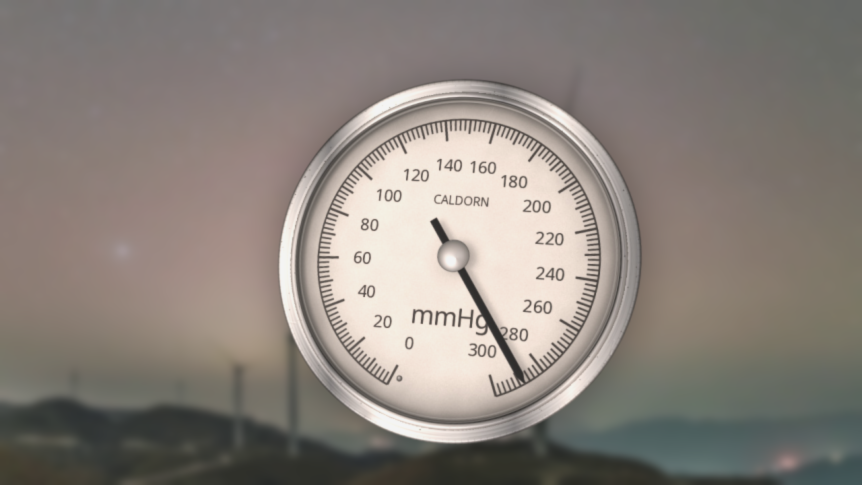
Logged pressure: 288,mmHg
